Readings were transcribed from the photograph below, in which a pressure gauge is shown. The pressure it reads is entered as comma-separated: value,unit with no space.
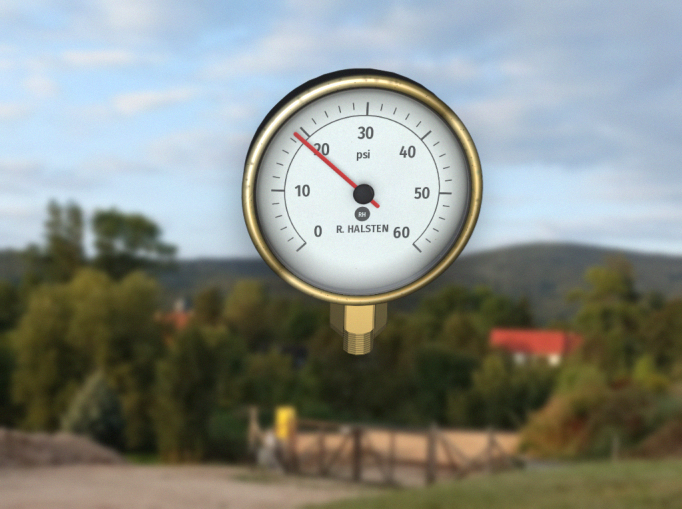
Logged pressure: 19,psi
